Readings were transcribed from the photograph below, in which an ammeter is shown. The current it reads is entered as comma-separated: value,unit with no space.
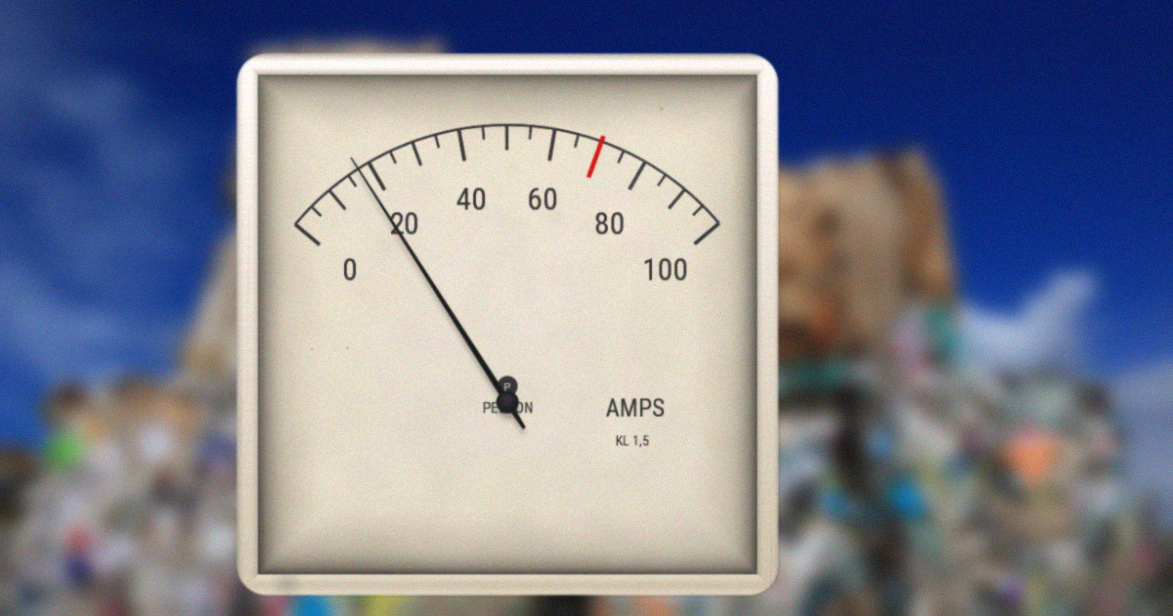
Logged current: 17.5,A
